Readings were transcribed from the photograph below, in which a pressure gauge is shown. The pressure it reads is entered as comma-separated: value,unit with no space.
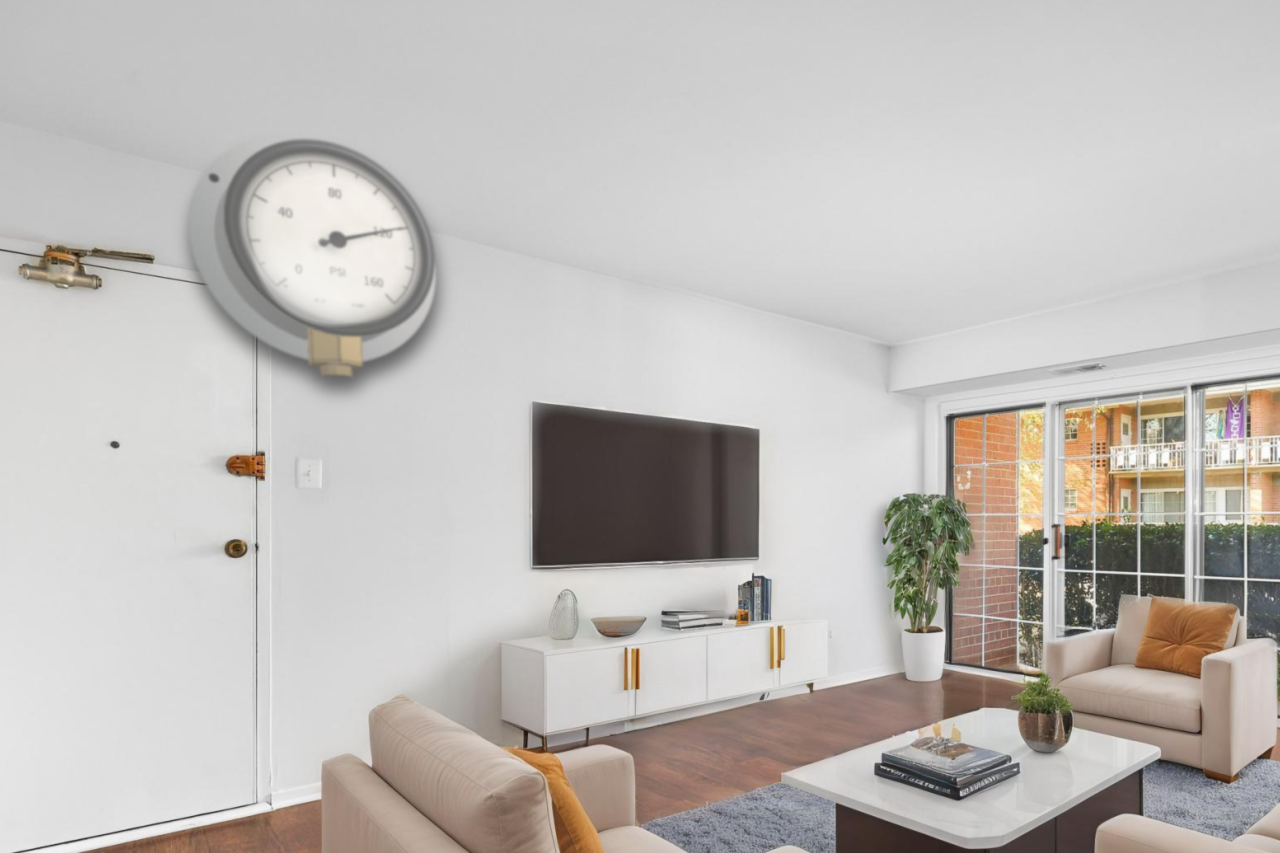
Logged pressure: 120,psi
